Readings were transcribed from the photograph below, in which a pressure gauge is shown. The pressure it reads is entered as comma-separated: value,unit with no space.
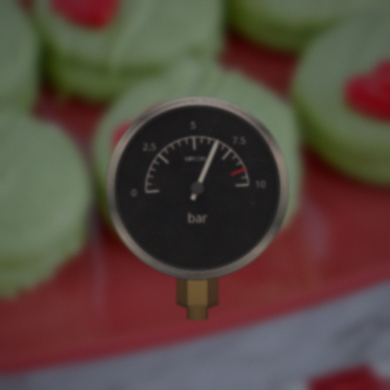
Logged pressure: 6.5,bar
